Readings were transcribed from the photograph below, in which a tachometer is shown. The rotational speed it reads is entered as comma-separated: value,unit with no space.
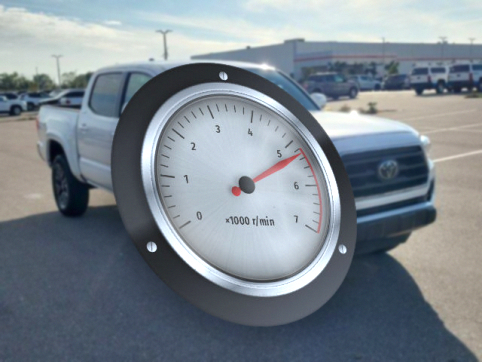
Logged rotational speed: 5300,rpm
